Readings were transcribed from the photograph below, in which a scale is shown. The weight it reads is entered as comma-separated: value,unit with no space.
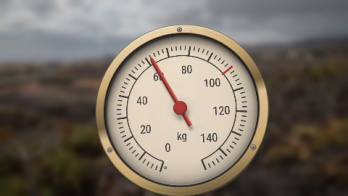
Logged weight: 62,kg
